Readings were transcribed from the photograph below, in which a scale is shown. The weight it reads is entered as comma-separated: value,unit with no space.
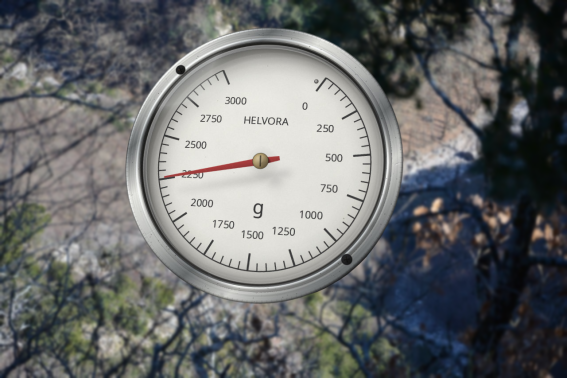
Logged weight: 2250,g
